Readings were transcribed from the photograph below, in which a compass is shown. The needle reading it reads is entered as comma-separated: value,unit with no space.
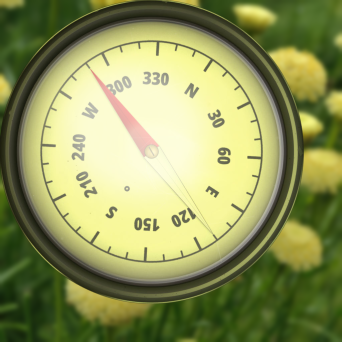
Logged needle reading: 290,°
